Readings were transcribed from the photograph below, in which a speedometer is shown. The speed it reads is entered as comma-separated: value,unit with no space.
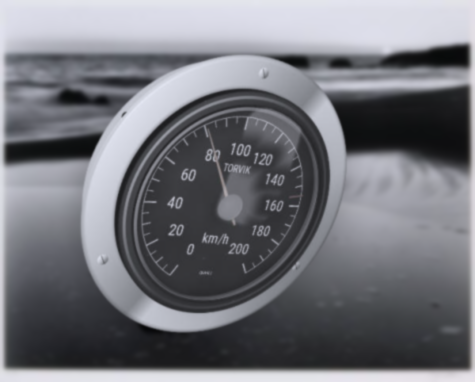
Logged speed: 80,km/h
